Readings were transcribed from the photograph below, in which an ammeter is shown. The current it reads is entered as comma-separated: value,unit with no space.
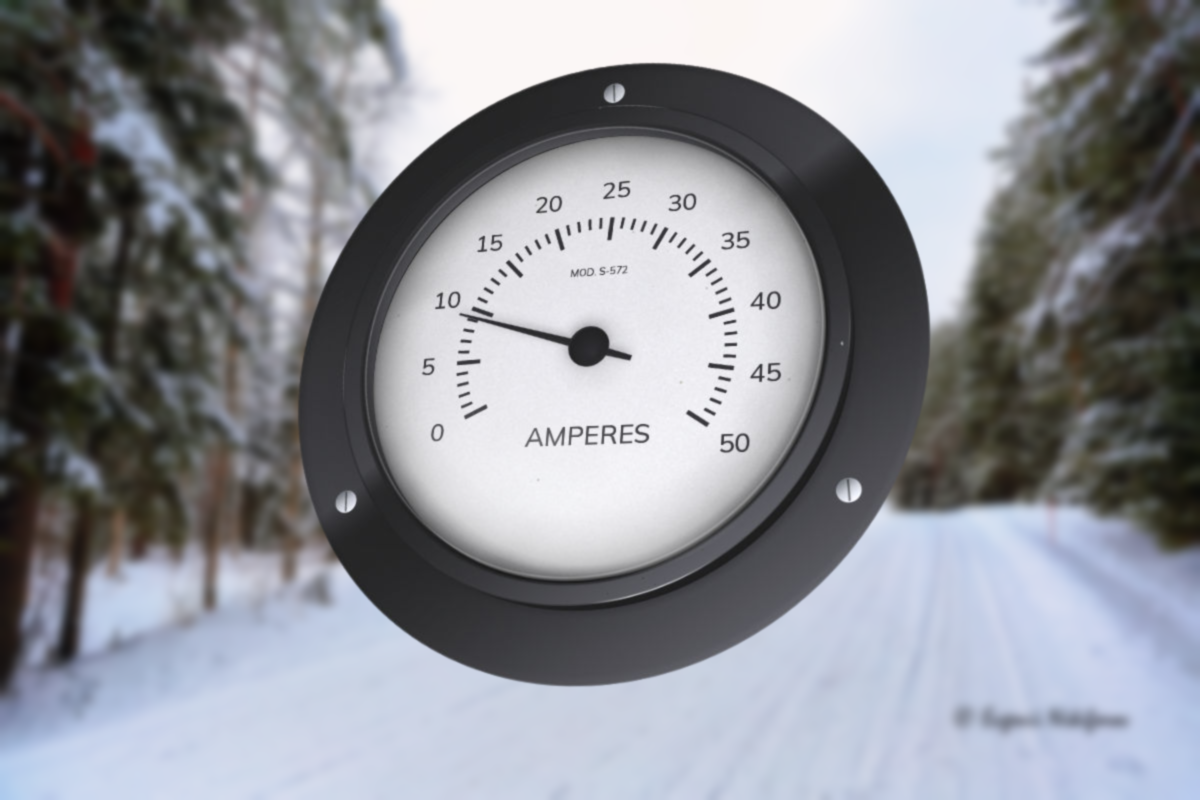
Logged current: 9,A
